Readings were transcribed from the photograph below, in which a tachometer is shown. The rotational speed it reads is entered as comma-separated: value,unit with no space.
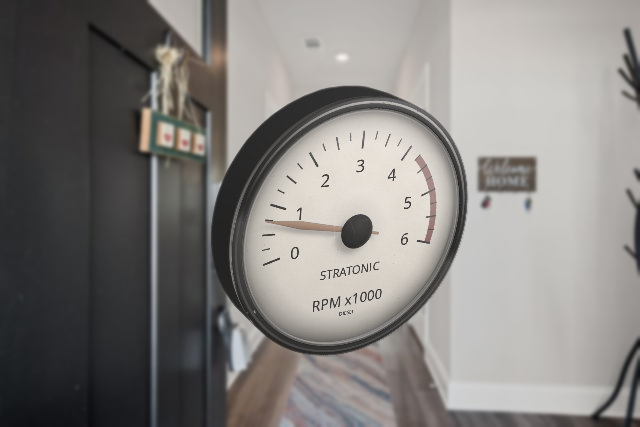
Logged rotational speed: 750,rpm
